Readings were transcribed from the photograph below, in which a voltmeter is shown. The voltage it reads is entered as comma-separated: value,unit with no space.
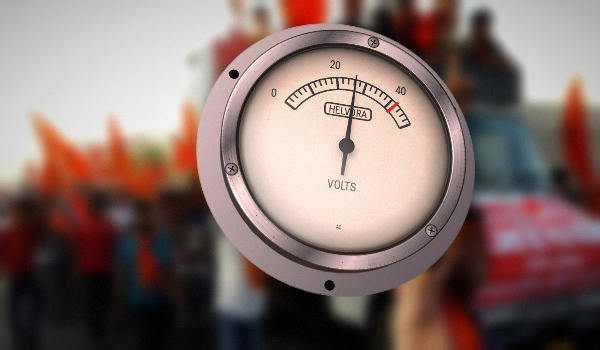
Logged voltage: 26,V
